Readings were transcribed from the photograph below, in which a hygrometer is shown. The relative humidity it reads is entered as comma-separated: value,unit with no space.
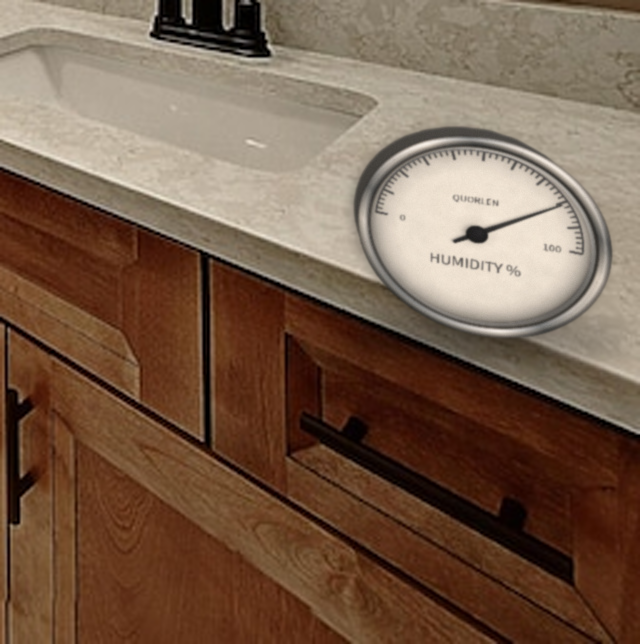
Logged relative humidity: 80,%
